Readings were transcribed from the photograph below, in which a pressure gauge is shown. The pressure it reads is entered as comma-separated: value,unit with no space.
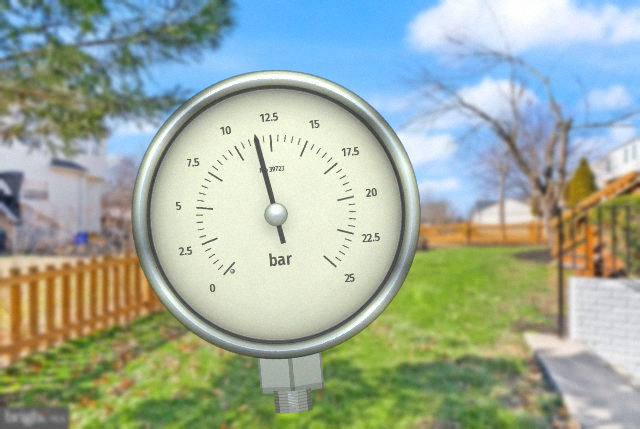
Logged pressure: 11.5,bar
